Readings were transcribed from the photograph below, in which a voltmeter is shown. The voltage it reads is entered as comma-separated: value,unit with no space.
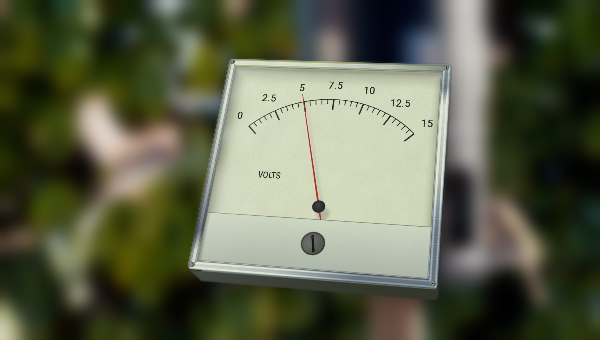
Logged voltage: 5,V
